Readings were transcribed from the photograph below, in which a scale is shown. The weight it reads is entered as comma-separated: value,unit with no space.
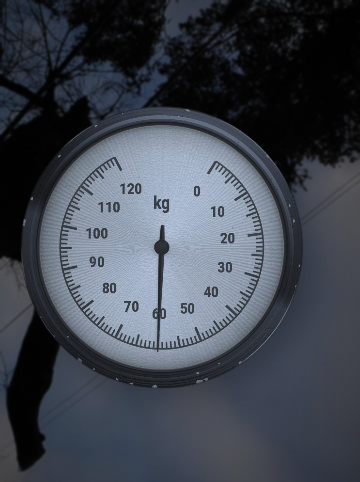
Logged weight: 60,kg
